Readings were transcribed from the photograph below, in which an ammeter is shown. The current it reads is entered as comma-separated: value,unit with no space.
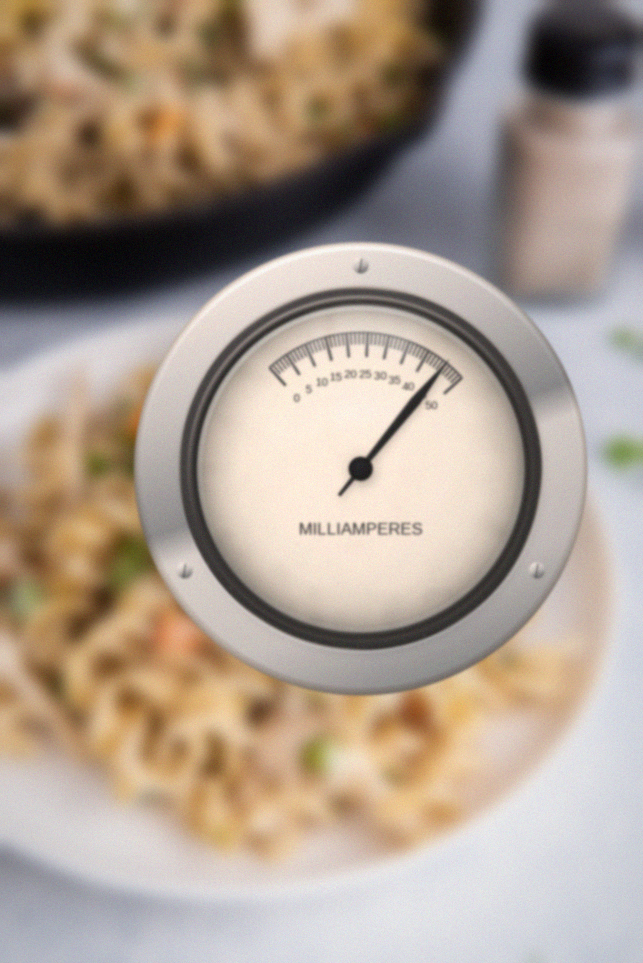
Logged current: 45,mA
